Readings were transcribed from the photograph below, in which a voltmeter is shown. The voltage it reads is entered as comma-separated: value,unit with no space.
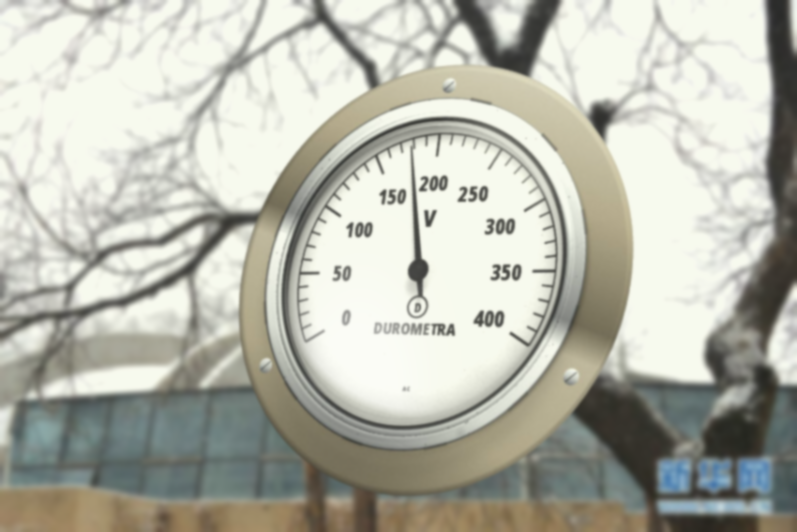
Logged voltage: 180,V
